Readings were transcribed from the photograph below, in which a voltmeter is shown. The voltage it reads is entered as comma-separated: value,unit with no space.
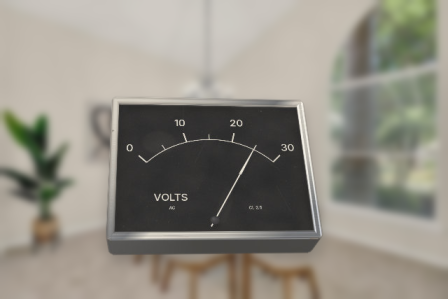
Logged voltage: 25,V
